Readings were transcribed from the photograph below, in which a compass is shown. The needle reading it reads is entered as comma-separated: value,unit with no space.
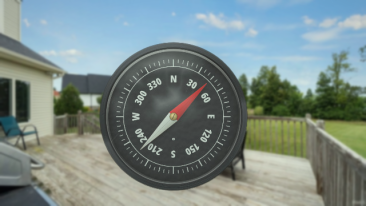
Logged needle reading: 45,°
